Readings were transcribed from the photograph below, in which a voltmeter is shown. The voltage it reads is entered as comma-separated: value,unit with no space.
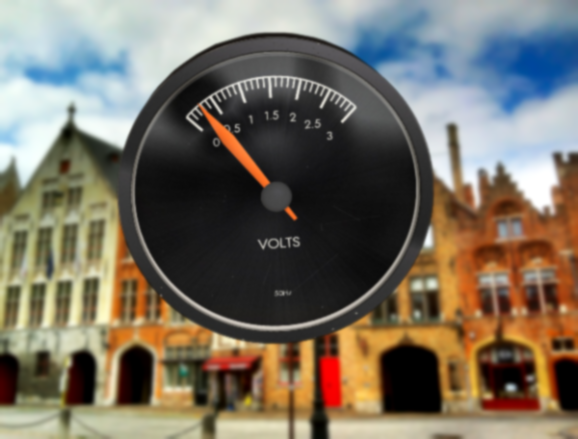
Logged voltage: 0.3,V
